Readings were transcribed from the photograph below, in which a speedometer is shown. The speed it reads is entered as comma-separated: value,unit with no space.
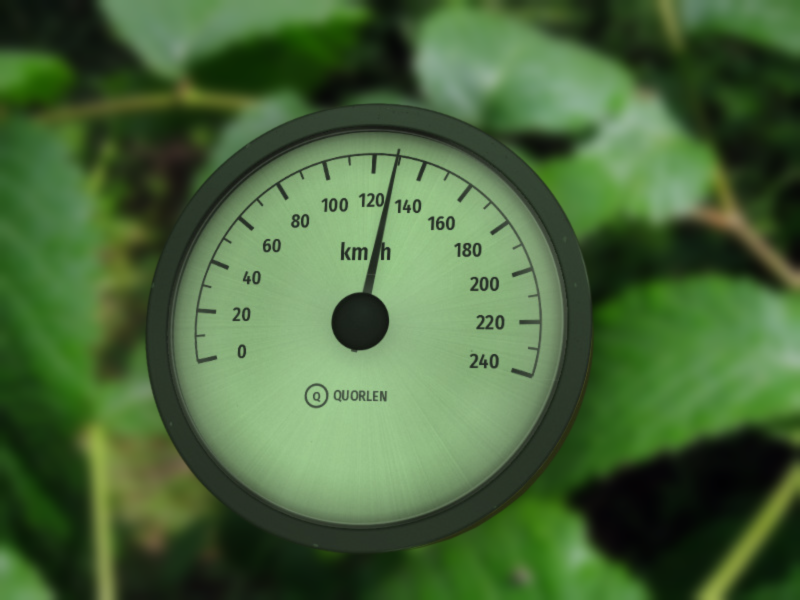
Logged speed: 130,km/h
